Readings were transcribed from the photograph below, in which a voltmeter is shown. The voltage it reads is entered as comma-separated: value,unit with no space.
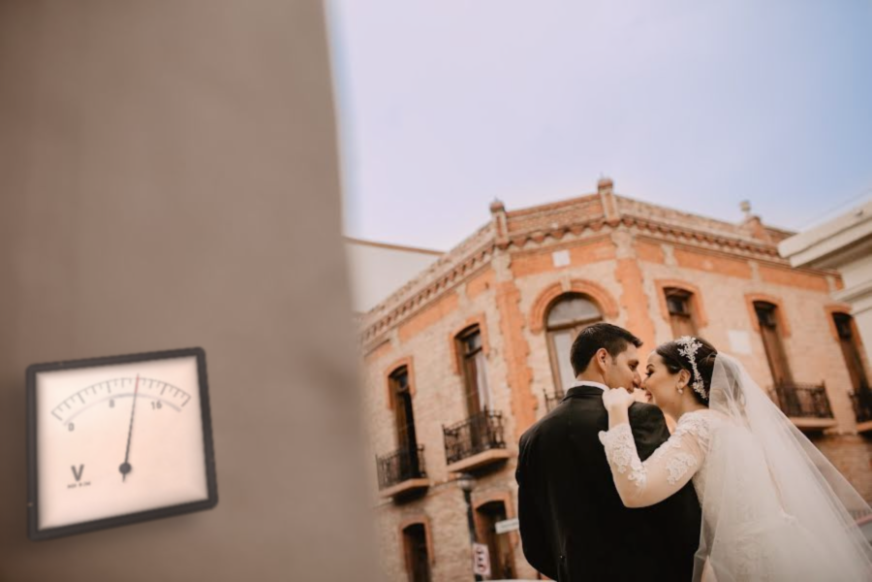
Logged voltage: 12,V
